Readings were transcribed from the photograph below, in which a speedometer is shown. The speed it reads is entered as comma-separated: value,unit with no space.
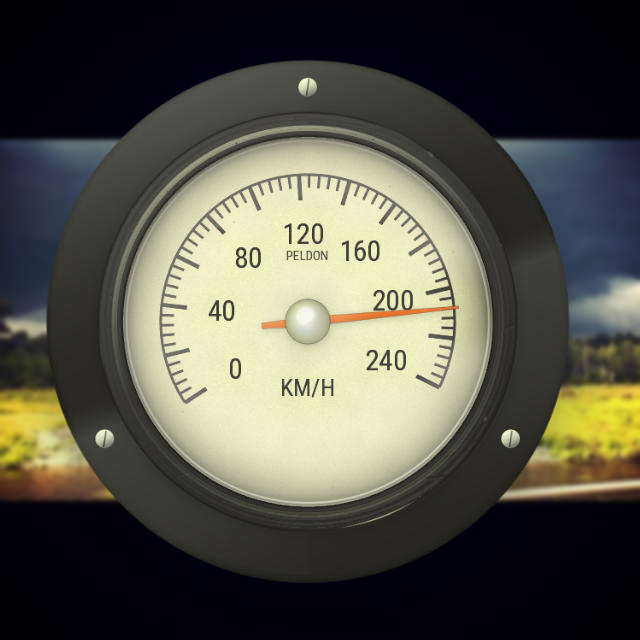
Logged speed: 208,km/h
